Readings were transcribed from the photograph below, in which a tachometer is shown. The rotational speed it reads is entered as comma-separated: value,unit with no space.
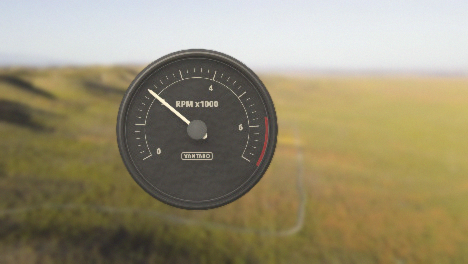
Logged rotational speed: 2000,rpm
